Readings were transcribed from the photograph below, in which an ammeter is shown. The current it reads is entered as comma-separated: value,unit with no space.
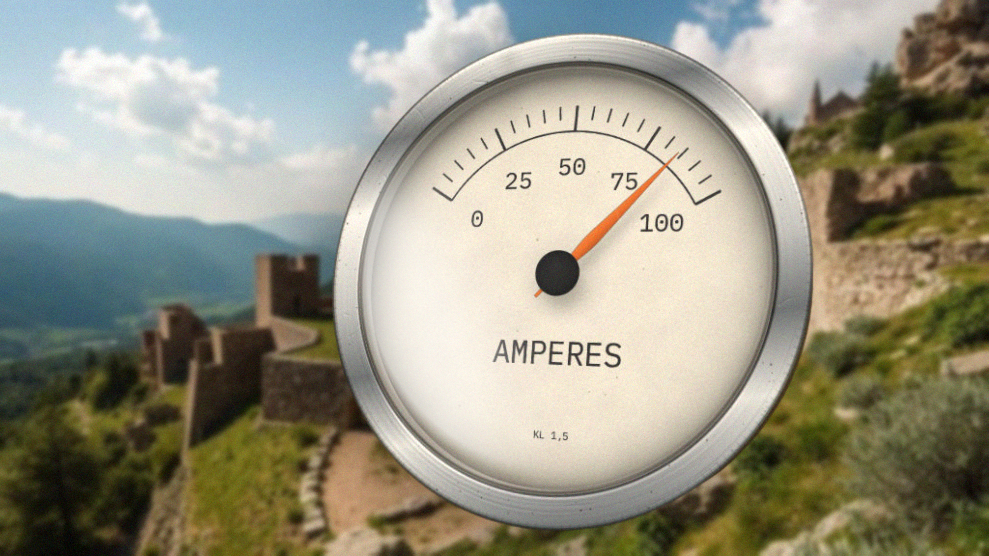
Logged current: 85,A
